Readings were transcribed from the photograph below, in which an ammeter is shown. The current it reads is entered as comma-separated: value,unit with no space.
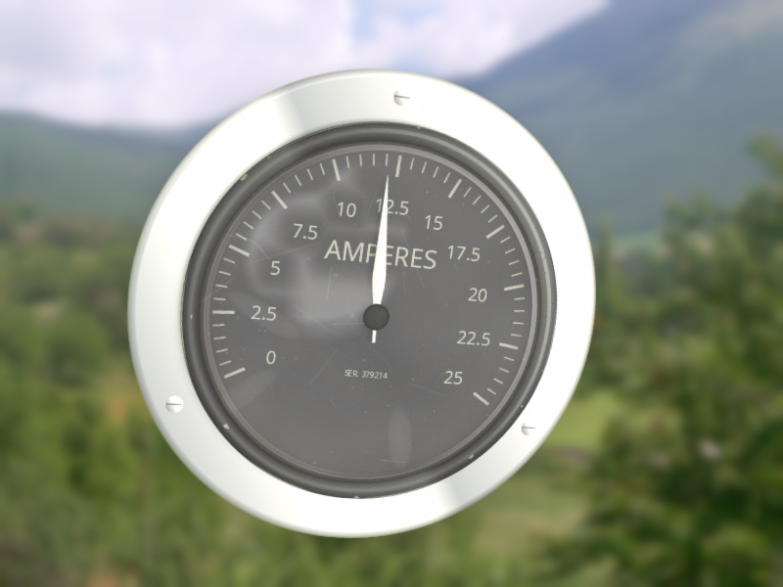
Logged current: 12,A
